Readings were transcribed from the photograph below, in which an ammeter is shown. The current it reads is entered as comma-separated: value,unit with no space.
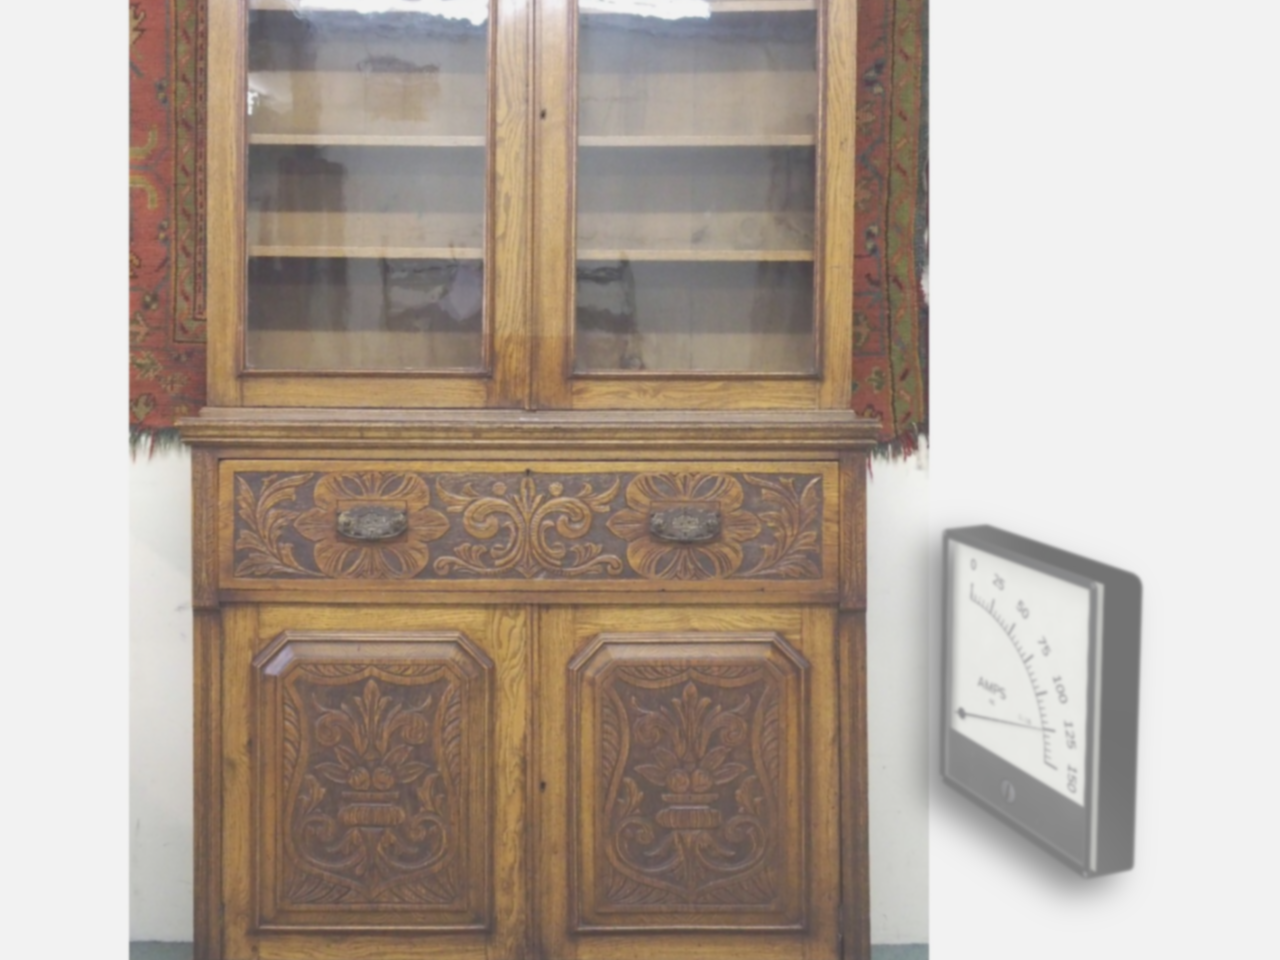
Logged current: 125,A
